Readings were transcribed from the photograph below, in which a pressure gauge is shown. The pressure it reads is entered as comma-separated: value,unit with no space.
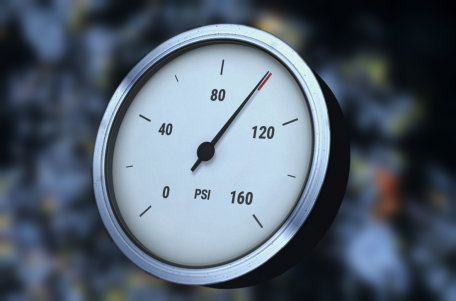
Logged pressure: 100,psi
